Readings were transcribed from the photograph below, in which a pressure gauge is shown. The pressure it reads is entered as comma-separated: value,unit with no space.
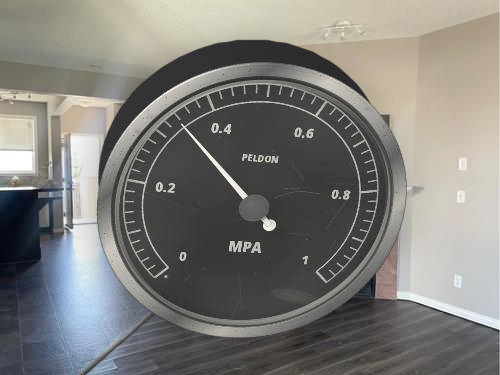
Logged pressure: 0.34,MPa
